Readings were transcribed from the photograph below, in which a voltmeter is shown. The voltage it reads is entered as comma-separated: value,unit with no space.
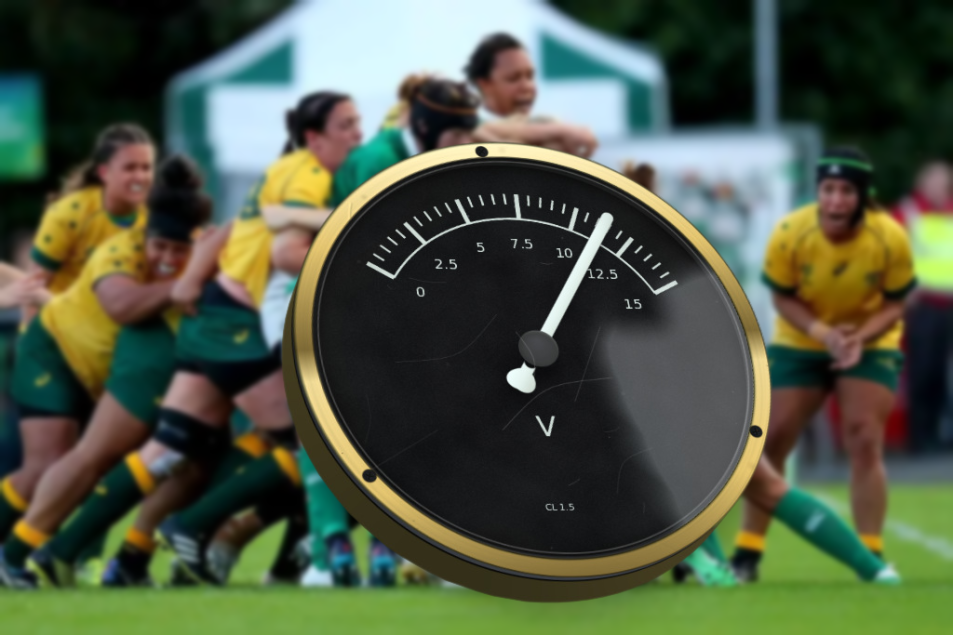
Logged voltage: 11.25,V
